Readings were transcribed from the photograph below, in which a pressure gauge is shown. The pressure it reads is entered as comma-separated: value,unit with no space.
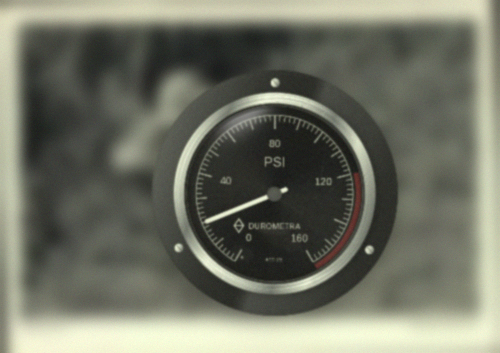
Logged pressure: 20,psi
